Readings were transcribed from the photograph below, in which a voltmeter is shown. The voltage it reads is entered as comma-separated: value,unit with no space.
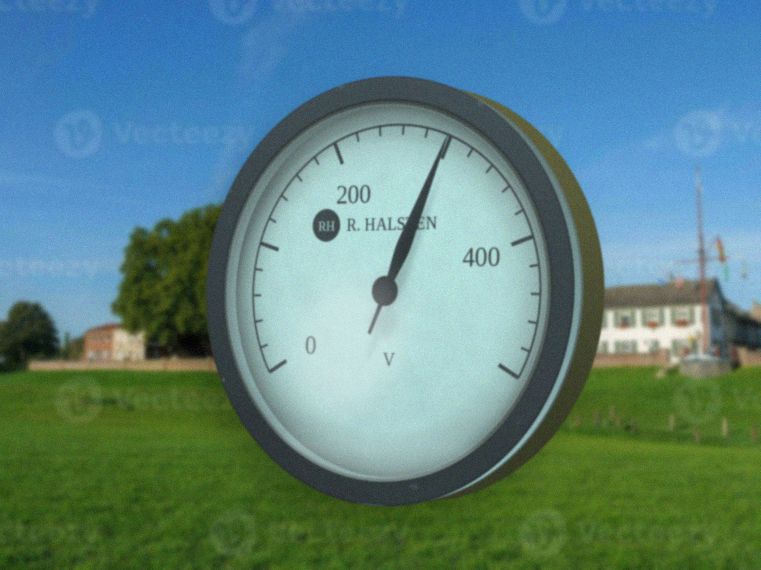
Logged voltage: 300,V
